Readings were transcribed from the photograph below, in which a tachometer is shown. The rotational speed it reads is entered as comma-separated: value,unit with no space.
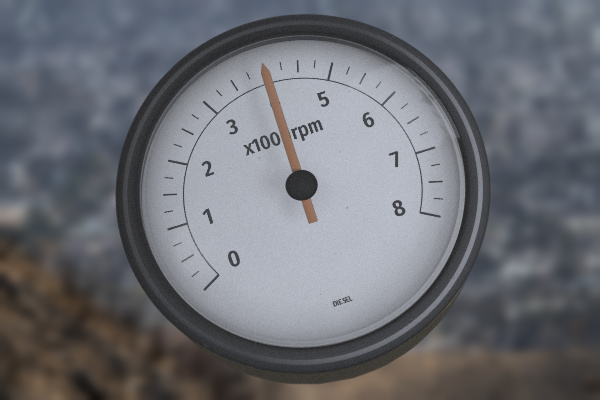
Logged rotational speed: 4000,rpm
